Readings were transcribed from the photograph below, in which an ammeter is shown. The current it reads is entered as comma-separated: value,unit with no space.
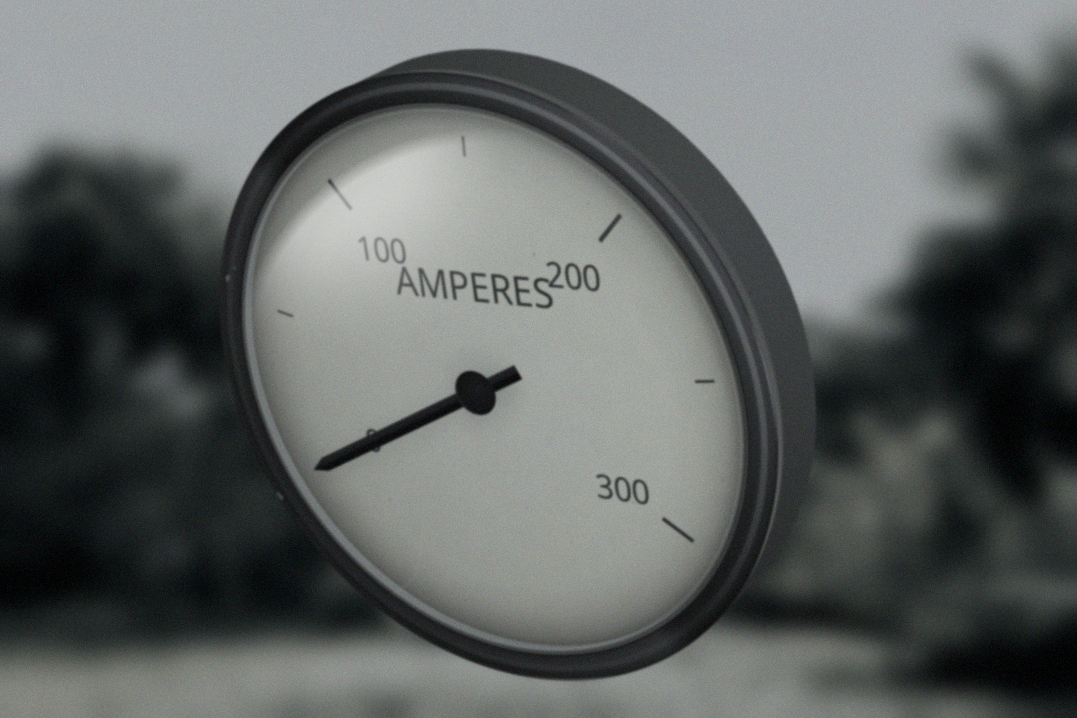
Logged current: 0,A
